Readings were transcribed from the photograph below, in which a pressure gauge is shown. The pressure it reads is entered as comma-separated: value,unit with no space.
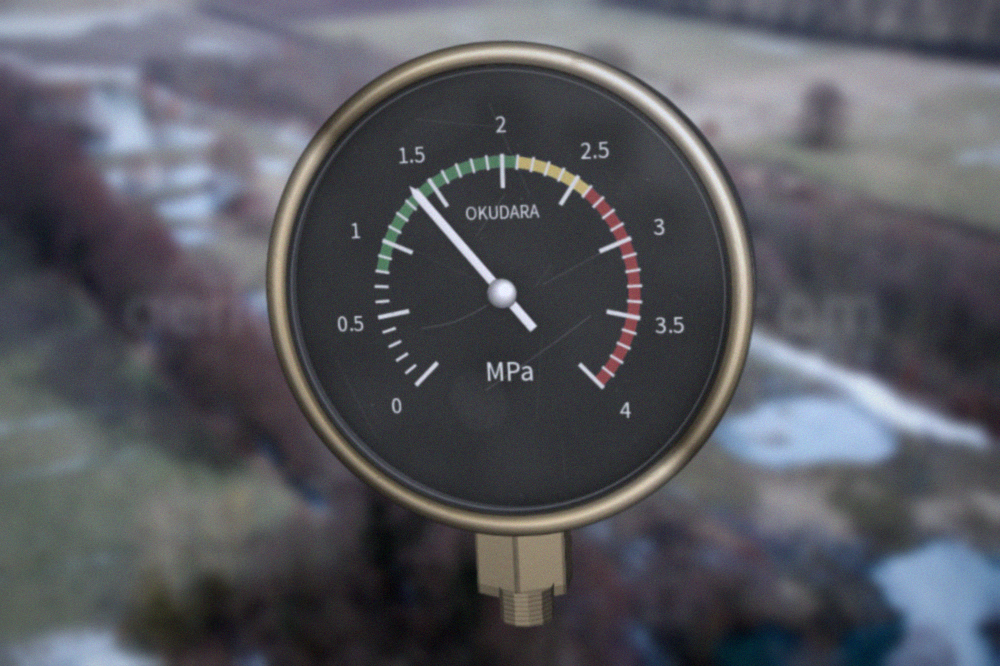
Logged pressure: 1.4,MPa
